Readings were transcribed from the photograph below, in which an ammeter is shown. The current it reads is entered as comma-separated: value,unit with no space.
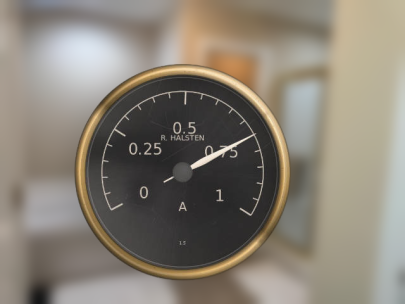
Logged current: 0.75,A
